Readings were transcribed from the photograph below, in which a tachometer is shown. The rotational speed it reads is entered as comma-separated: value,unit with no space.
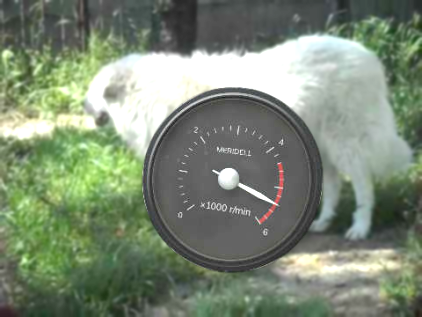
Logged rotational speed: 5400,rpm
